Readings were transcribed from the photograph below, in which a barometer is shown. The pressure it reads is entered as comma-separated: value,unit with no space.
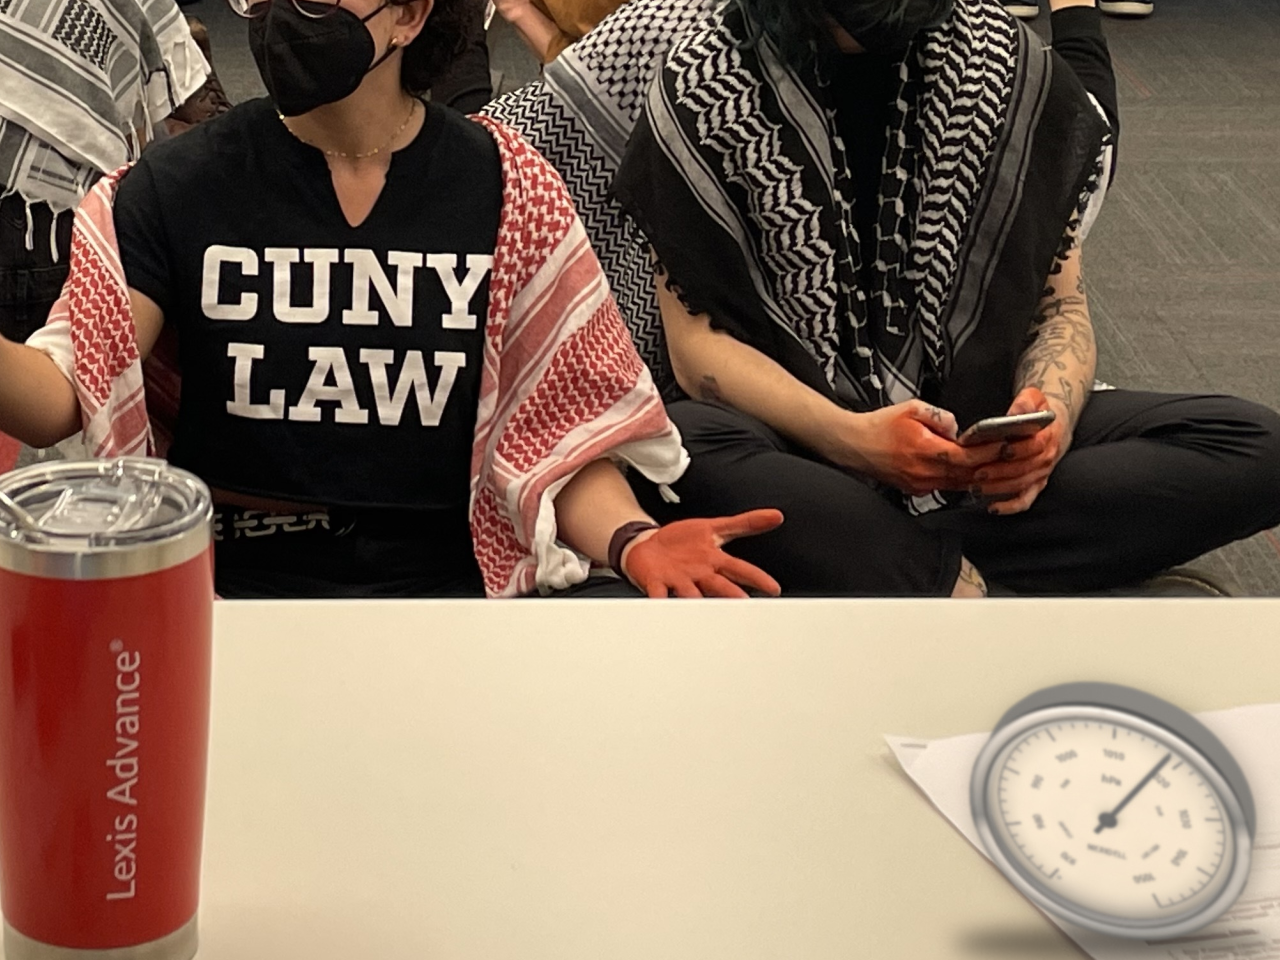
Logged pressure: 1018,hPa
